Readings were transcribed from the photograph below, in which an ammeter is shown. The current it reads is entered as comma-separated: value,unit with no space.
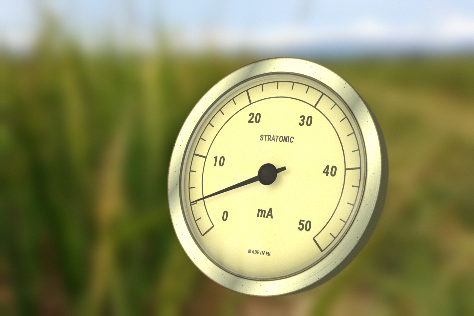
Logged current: 4,mA
